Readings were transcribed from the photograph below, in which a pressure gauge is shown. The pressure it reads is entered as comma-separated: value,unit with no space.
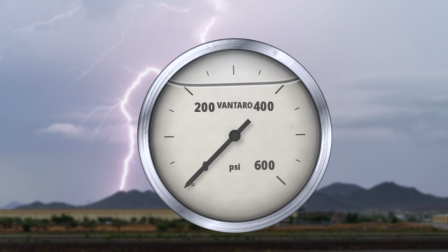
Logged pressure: 0,psi
